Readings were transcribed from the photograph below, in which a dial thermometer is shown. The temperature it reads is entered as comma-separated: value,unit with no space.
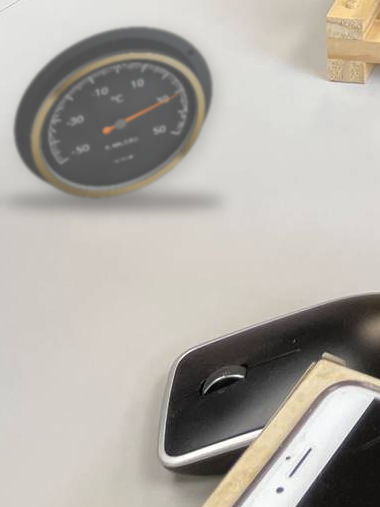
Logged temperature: 30,°C
